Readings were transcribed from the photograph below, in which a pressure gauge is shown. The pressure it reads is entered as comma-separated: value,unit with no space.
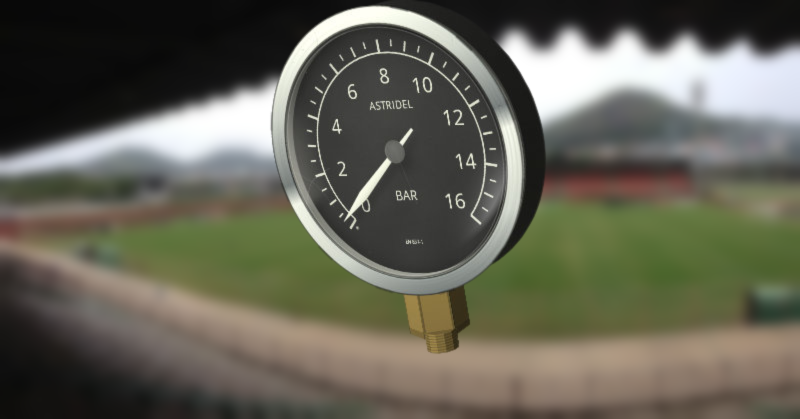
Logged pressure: 0.25,bar
